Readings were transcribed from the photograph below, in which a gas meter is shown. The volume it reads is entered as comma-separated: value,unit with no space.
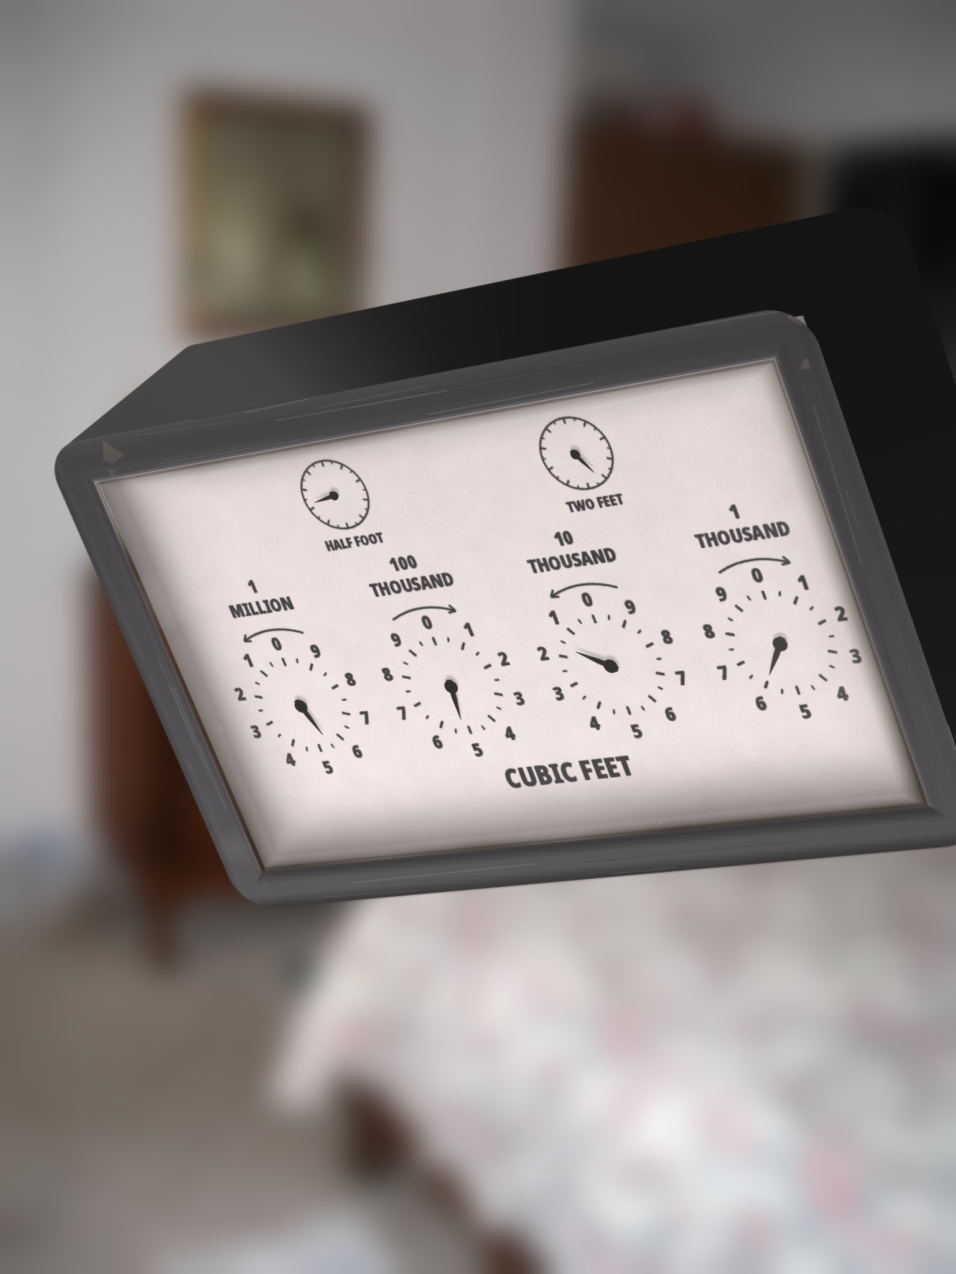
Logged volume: 551600,ft³
